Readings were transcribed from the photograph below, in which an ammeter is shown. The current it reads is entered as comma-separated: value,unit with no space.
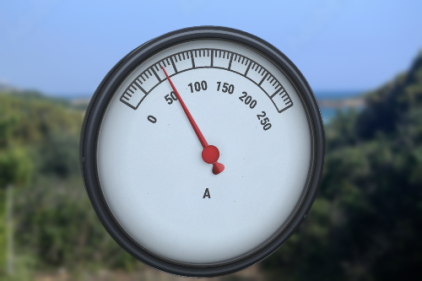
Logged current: 60,A
